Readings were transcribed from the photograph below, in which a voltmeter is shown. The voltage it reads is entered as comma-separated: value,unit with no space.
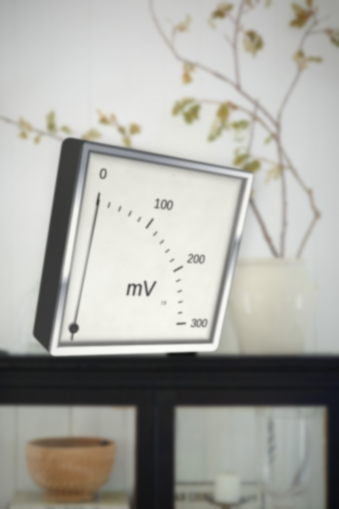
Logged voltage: 0,mV
